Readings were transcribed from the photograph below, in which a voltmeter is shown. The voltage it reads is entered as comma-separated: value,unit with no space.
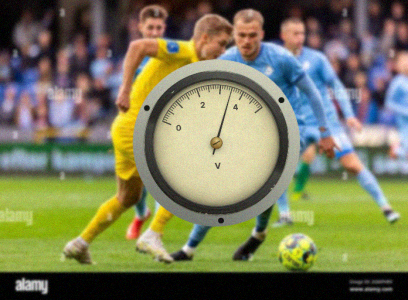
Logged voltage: 3.5,V
